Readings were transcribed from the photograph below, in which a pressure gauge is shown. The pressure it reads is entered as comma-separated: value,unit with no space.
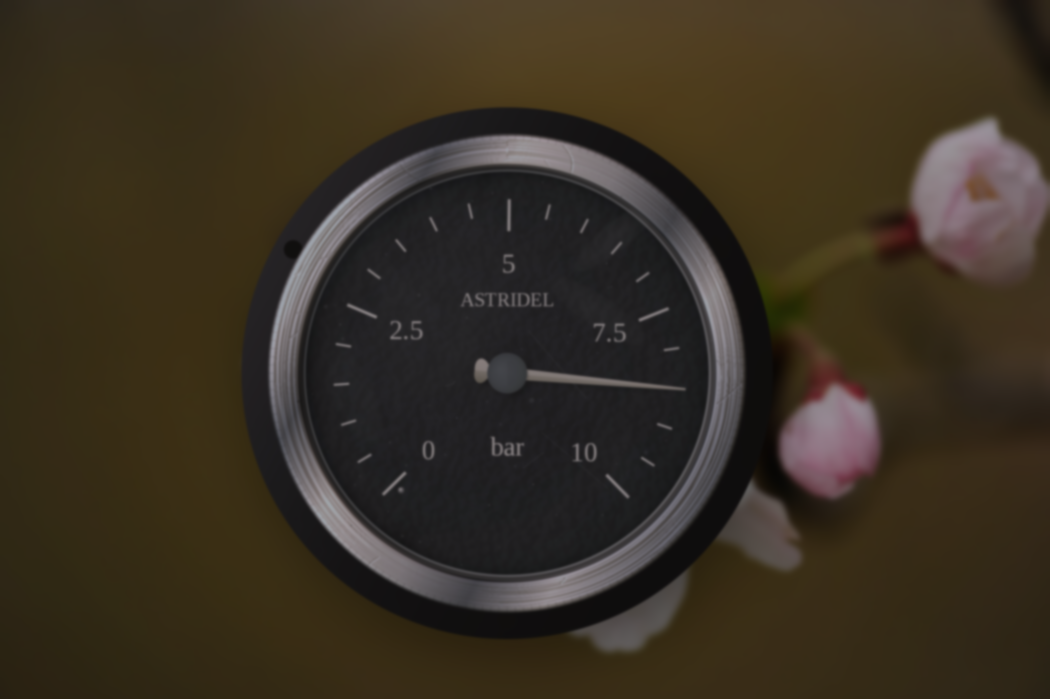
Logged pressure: 8.5,bar
